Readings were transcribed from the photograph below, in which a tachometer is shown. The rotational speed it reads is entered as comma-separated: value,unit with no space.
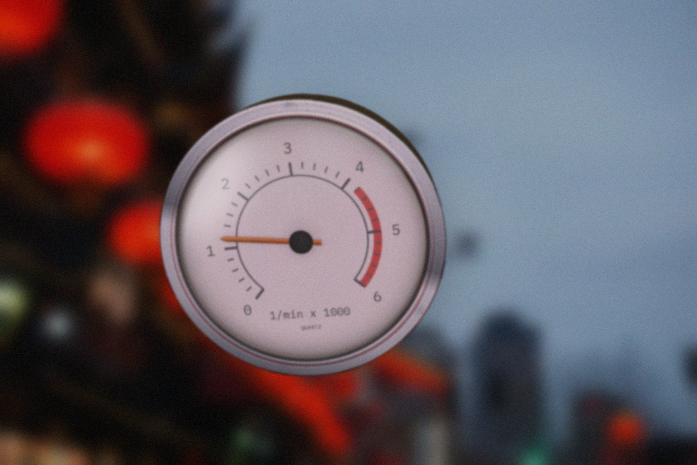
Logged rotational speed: 1200,rpm
